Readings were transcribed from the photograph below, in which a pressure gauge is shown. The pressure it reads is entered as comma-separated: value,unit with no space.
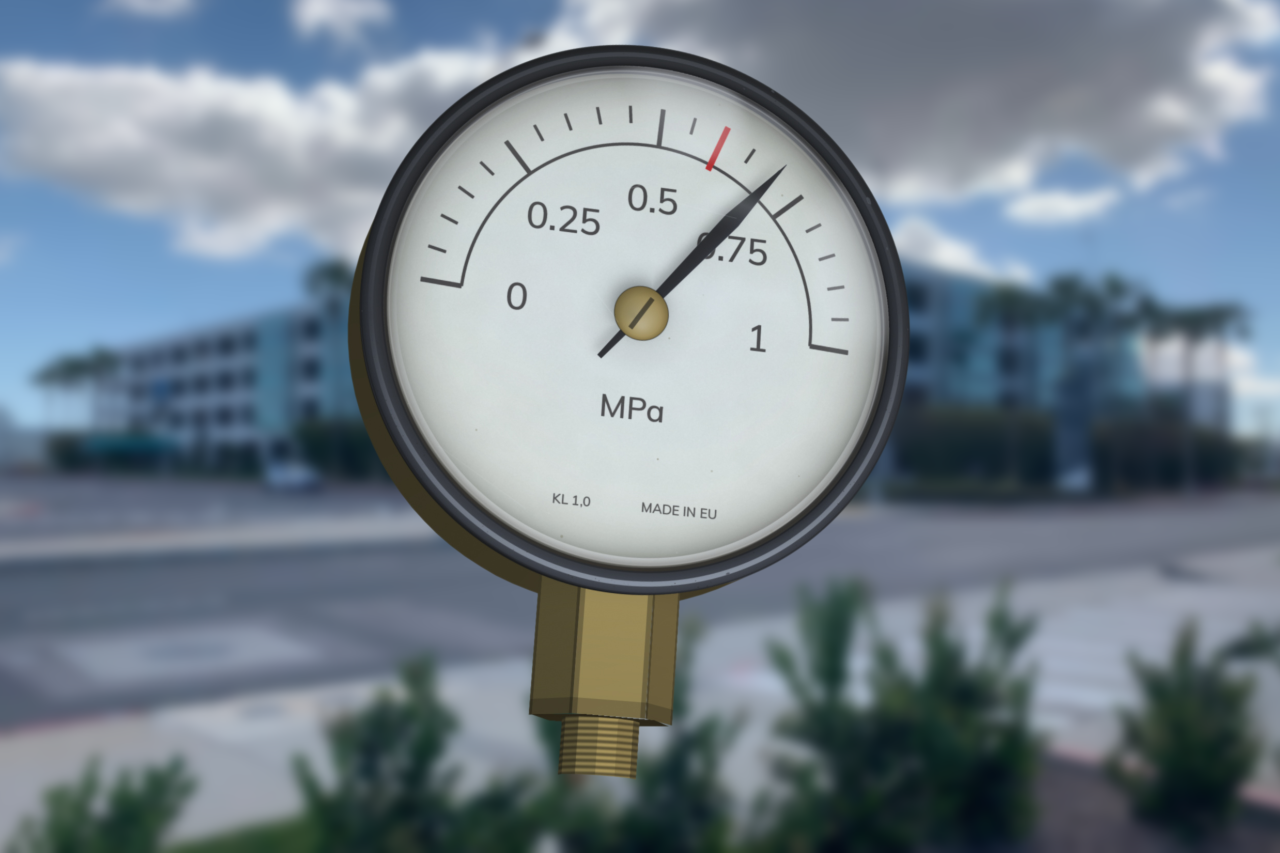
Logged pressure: 0.7,MPa
